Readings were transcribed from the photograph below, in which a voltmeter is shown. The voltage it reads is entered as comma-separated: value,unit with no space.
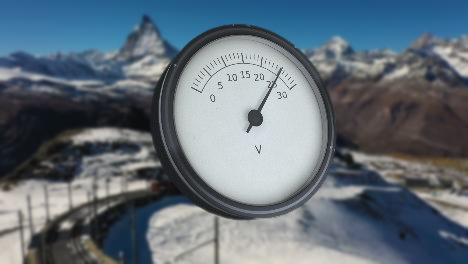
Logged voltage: 25,V
